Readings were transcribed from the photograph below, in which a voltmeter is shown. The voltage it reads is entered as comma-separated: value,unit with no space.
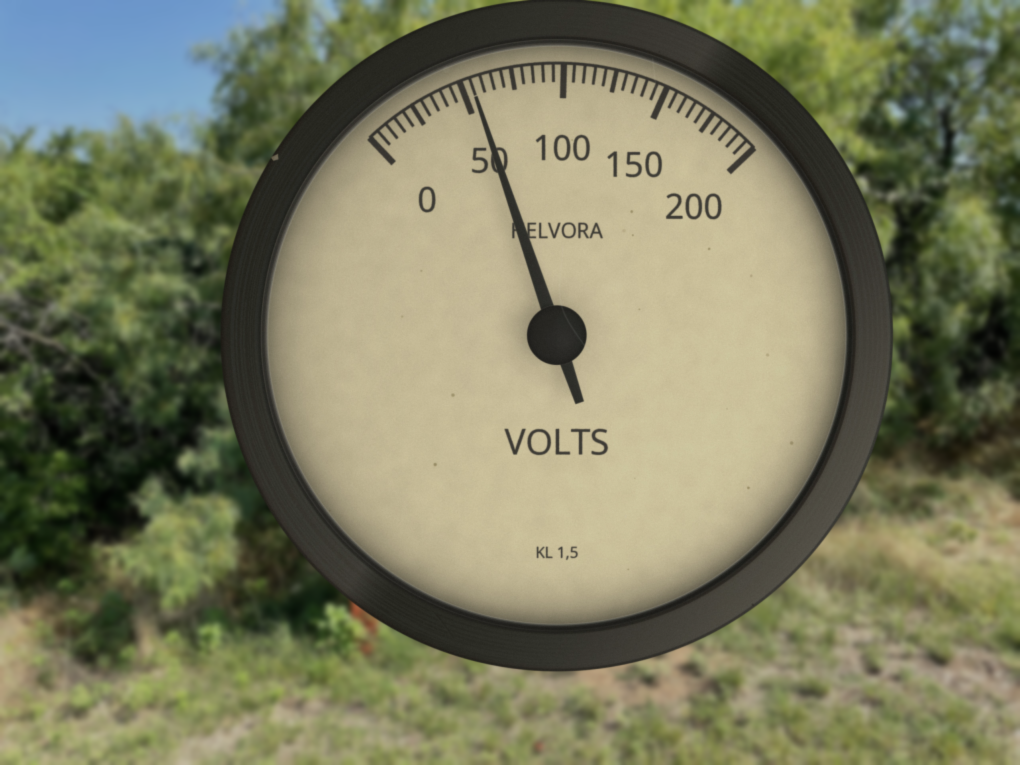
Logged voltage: 55,V
